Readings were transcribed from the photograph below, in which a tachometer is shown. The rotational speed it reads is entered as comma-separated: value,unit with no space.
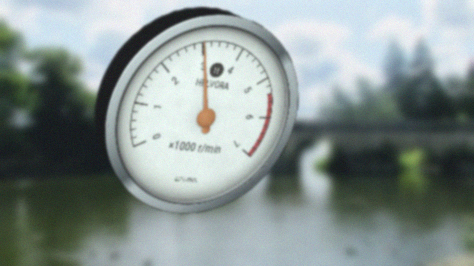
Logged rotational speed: 3000,rpm
